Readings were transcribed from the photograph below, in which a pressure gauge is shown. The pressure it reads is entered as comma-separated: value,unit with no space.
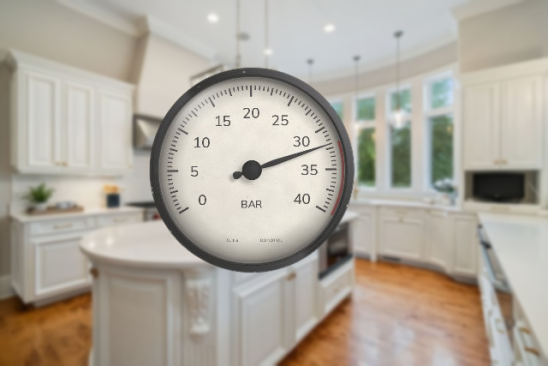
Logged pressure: 32,bar
